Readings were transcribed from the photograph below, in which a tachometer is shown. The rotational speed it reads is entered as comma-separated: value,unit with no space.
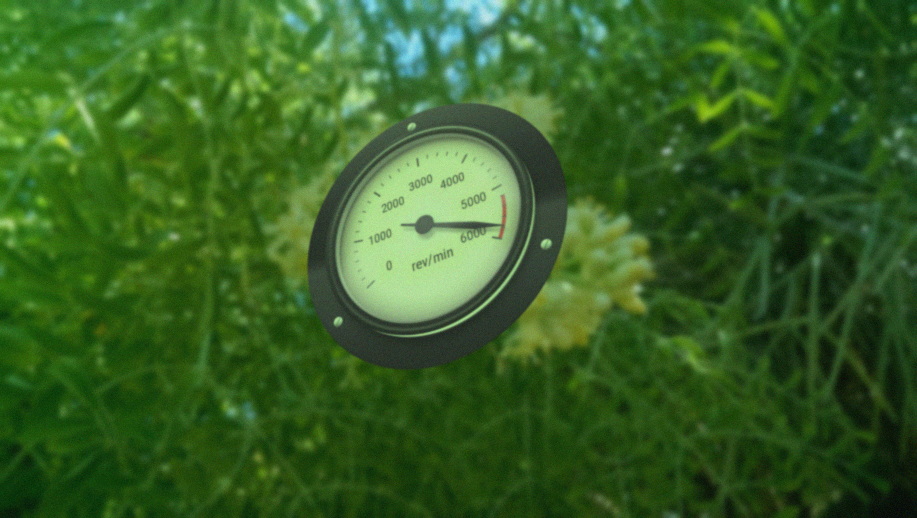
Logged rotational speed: 5800,rpm
